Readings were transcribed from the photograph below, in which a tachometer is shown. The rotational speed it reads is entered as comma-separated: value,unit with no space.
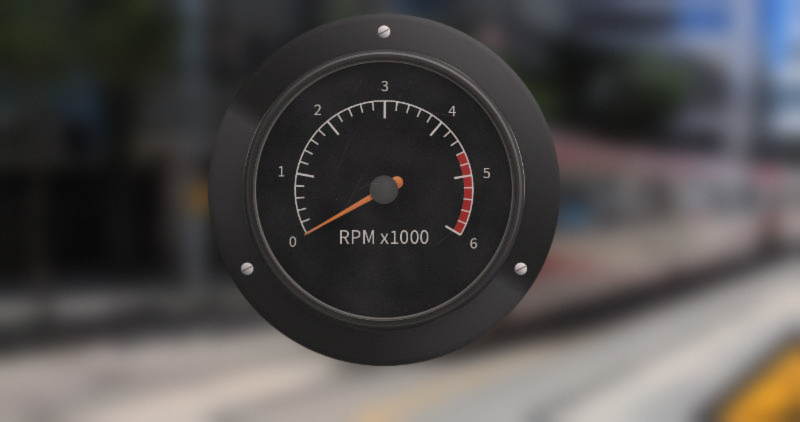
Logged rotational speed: 0,rpm
